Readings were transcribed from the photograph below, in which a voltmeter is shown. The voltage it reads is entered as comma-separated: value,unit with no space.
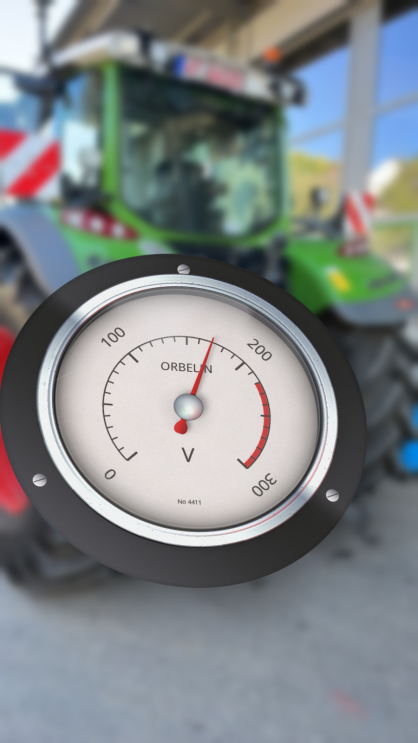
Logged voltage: 170,V
